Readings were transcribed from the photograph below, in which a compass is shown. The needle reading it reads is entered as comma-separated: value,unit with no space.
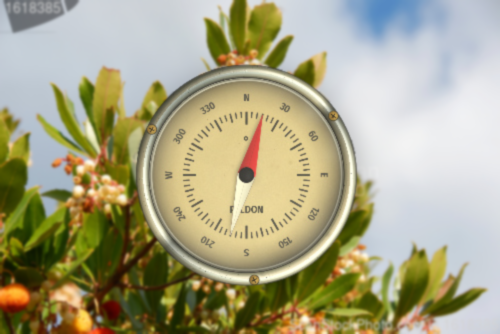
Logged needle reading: 15,°
